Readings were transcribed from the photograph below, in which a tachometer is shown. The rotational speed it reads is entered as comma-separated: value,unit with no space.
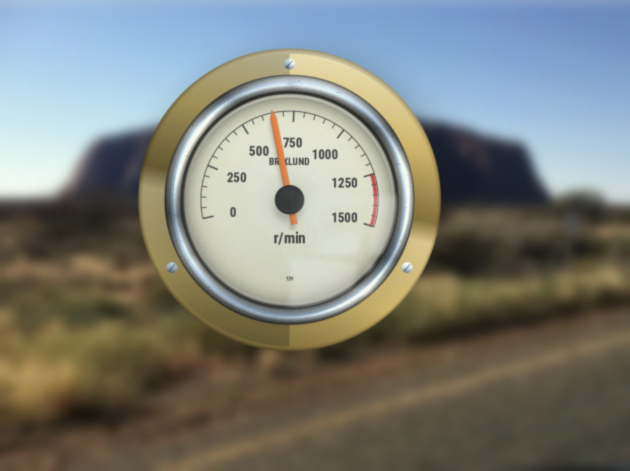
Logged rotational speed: 650,rpm
